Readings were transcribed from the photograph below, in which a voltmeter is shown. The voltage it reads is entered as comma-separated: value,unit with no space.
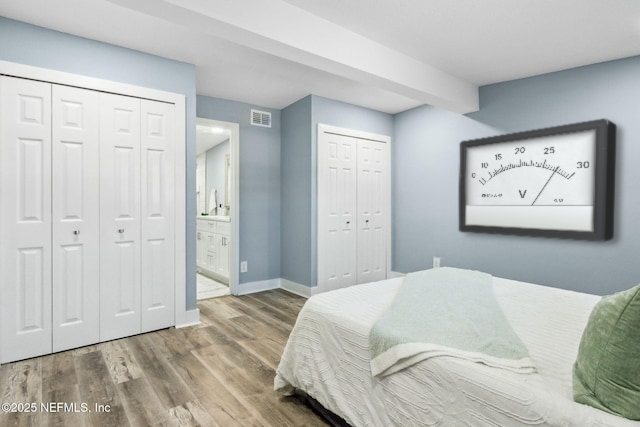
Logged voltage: 27.5,V
